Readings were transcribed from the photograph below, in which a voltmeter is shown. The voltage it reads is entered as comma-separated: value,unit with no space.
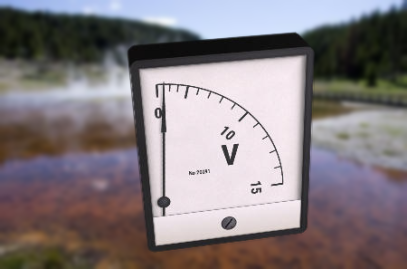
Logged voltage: 2,V
